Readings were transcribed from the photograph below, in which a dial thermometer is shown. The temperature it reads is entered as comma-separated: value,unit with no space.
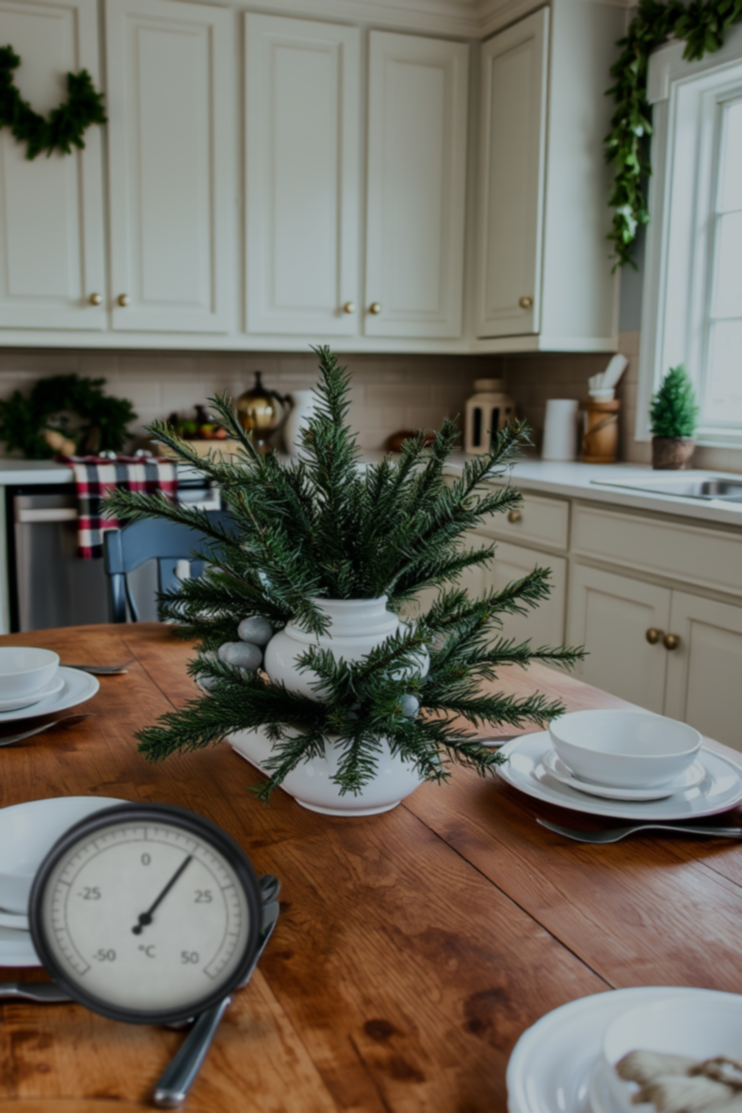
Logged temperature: 12.5,°C
